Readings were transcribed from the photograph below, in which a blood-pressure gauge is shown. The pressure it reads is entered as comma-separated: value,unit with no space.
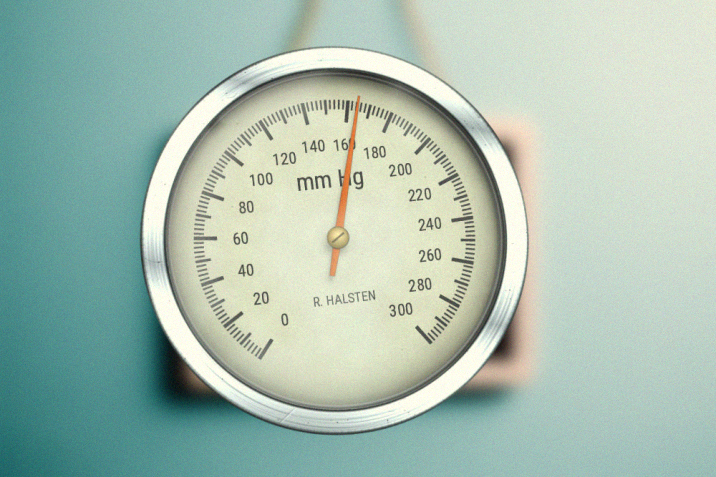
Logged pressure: 164,mmHg
